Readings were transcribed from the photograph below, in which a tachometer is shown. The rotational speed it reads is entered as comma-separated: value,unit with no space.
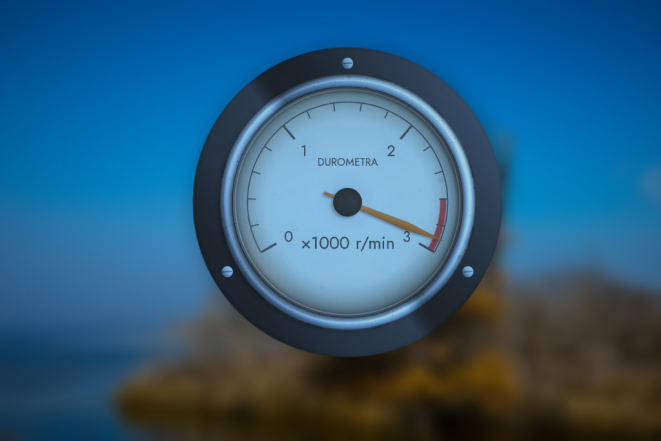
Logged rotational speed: 2900,rpm
